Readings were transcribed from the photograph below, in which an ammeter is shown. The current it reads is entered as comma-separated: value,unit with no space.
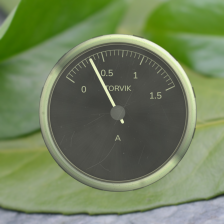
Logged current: 0.35,A
